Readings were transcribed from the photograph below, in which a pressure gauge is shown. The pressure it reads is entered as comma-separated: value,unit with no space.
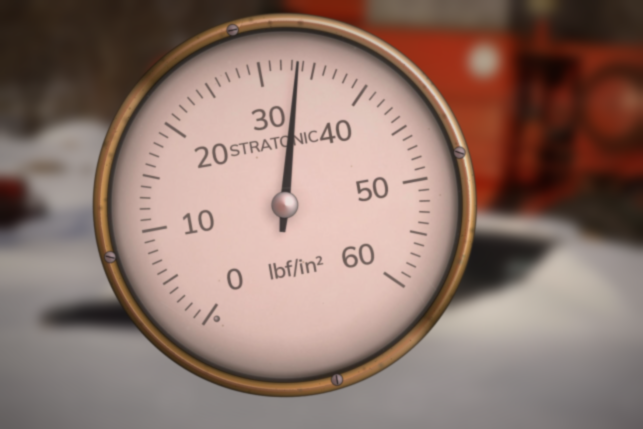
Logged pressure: 33.5,psi
